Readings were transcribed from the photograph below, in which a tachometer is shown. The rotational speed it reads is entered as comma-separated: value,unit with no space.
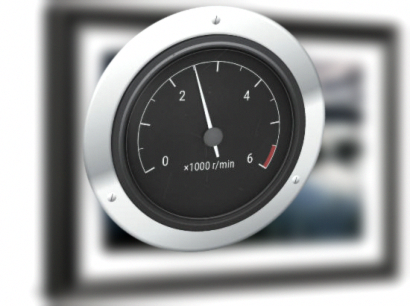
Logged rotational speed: 2500,rpm
